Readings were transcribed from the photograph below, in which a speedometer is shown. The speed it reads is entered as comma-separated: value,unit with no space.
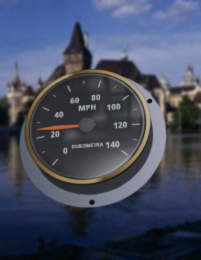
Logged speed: 25,mph
